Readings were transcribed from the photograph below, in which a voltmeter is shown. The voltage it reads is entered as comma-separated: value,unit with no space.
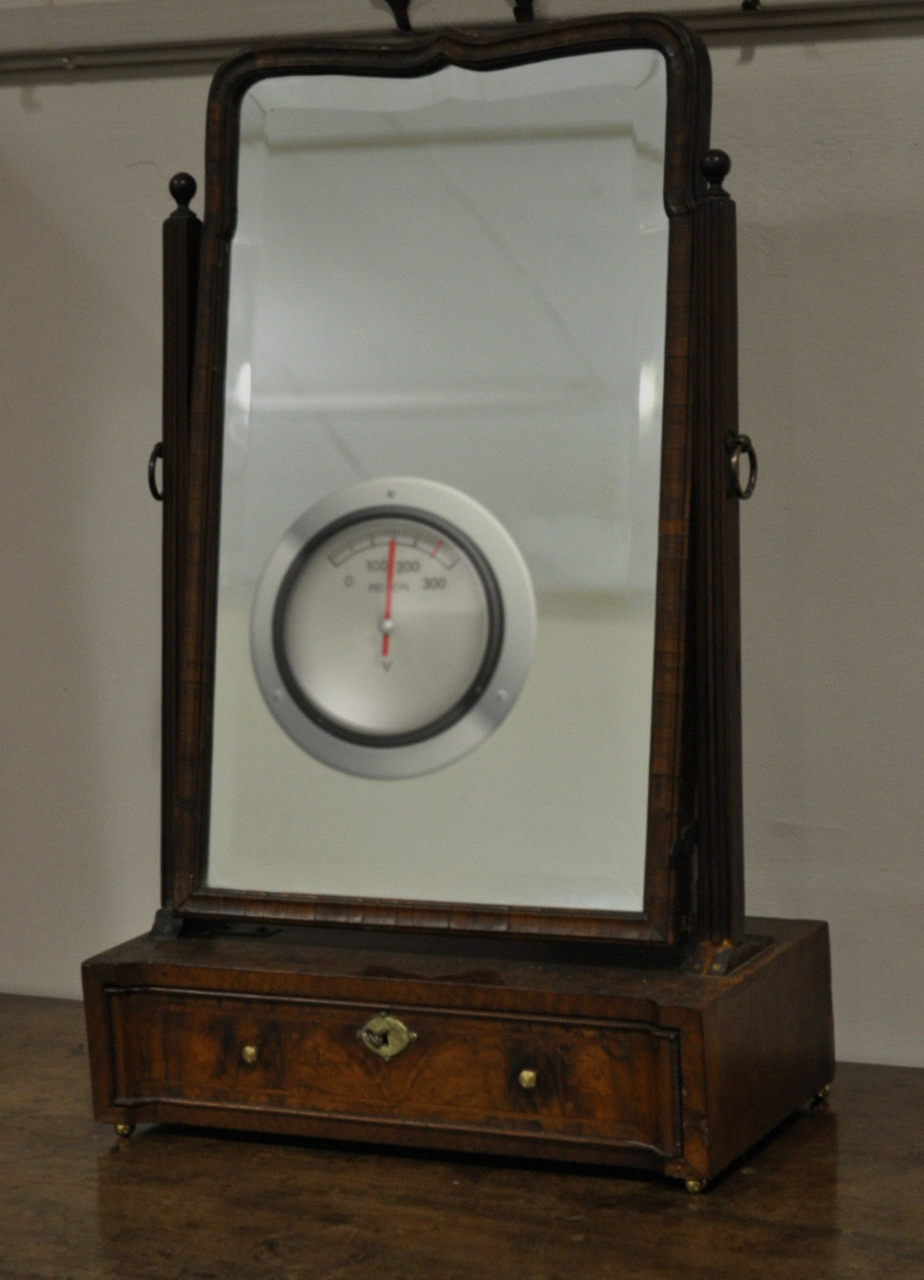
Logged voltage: 150,V
